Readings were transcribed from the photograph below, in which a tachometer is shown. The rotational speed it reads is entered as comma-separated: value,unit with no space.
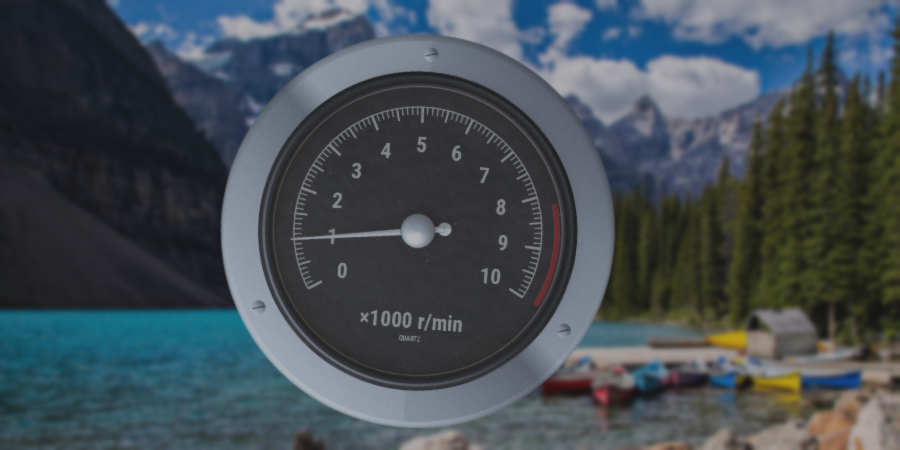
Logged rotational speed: 1000,rpm
